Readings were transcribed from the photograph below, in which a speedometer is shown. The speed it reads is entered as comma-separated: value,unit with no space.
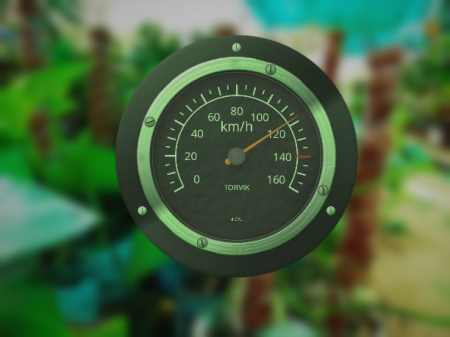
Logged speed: 117.5,km/h
